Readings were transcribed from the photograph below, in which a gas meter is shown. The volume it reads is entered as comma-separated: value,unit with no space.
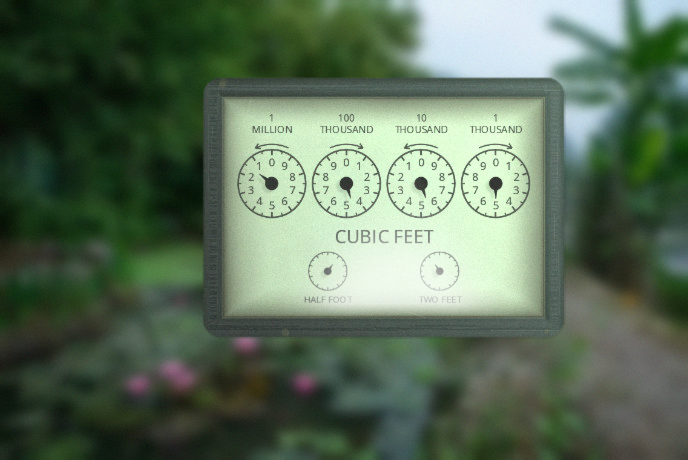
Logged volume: 145500,ft³
